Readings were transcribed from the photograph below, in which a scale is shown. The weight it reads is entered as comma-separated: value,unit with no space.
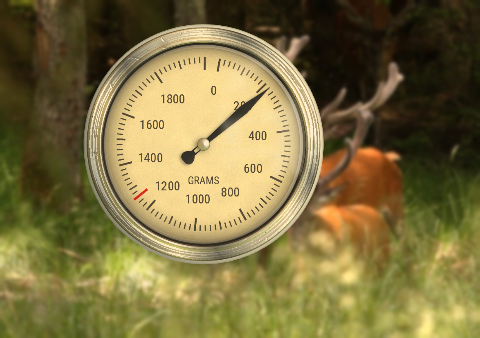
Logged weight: 220,g
